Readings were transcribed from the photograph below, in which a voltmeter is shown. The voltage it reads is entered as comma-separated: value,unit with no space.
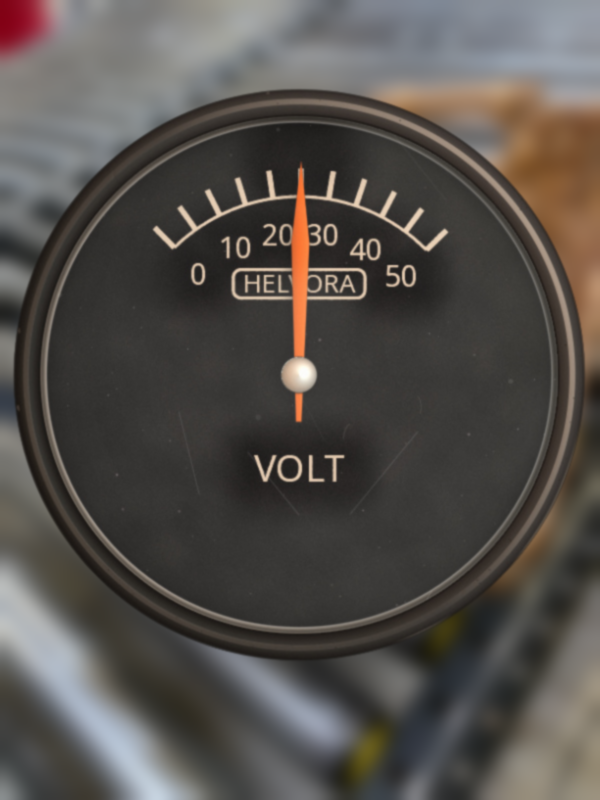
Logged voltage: 25,V
